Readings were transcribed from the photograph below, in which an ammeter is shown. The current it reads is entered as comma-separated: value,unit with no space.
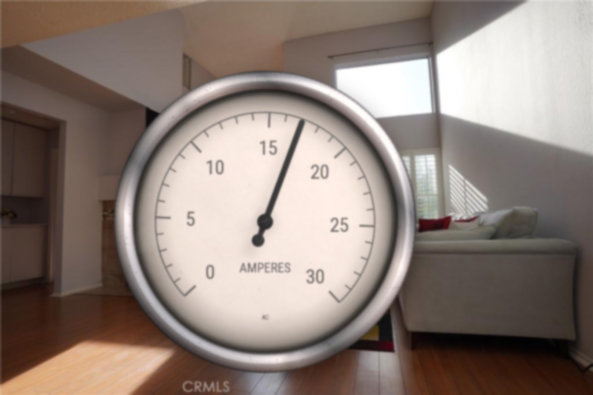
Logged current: 17,A
